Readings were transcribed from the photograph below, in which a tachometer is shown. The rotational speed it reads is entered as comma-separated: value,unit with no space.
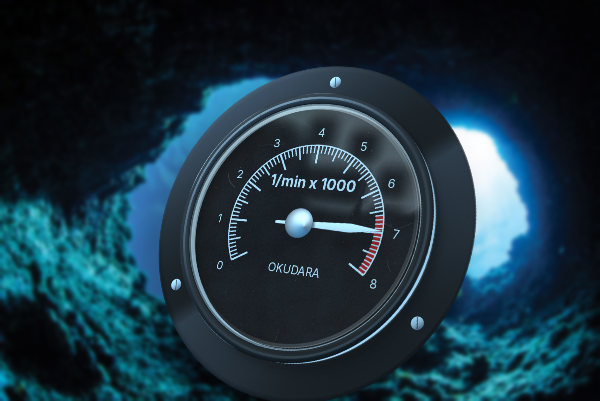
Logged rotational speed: 7000,rpm
